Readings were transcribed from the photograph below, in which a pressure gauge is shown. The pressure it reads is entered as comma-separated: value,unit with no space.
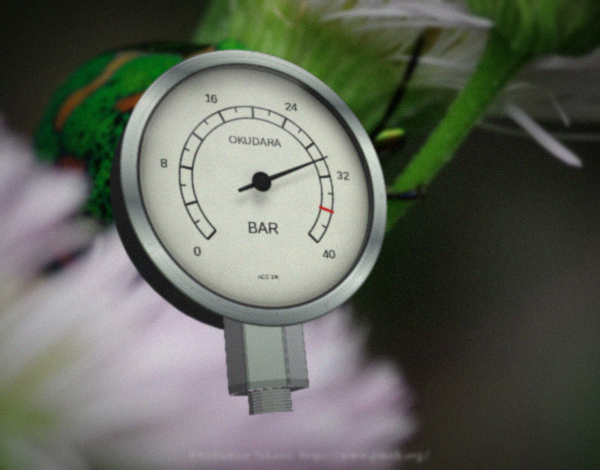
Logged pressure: 30,bar
